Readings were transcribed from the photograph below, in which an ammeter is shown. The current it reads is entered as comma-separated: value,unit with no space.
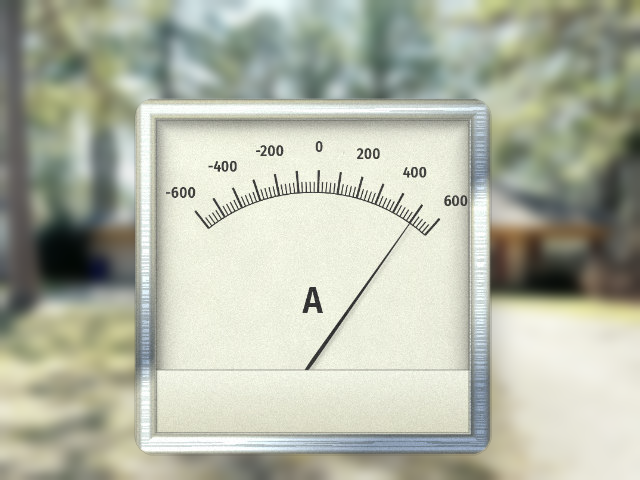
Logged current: 500,A
